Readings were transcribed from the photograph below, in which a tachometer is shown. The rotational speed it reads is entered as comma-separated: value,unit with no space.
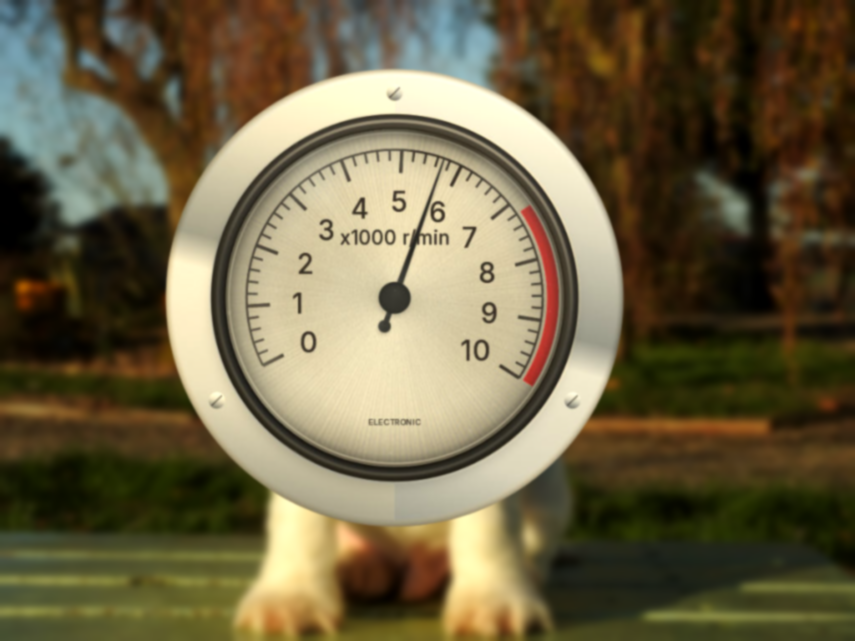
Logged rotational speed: 5700,rpm
